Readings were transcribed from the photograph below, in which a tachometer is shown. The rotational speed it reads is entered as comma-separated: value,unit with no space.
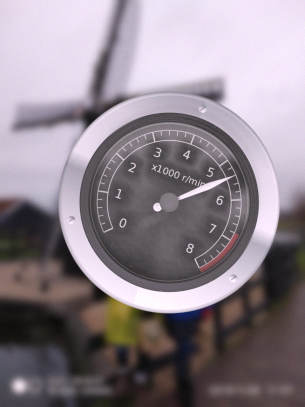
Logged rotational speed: 5400,rpm
